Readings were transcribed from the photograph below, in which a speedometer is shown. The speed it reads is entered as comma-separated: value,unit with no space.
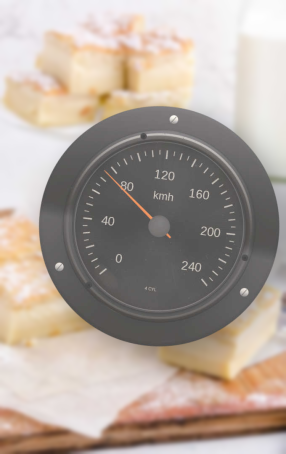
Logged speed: 75,km/h
